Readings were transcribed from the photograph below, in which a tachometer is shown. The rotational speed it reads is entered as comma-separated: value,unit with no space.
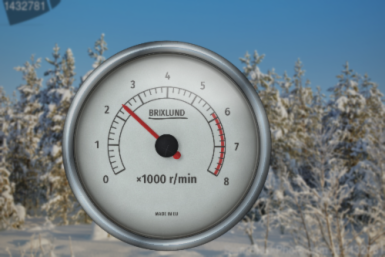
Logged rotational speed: 2400,rpm
